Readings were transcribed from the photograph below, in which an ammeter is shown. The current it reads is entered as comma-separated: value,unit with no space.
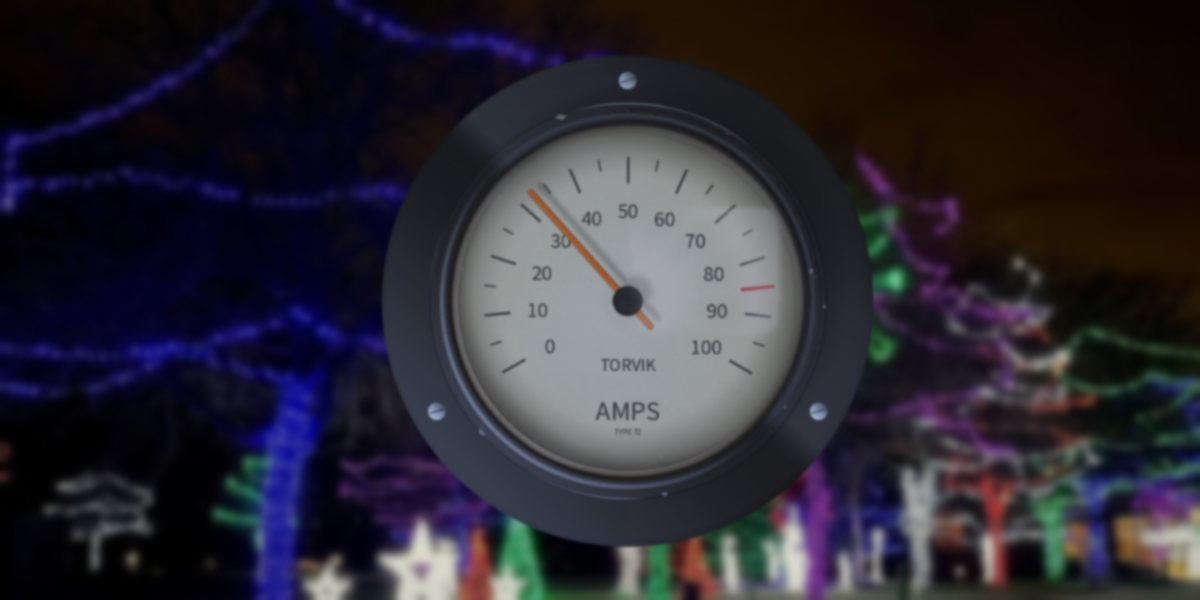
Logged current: 32.5,A
